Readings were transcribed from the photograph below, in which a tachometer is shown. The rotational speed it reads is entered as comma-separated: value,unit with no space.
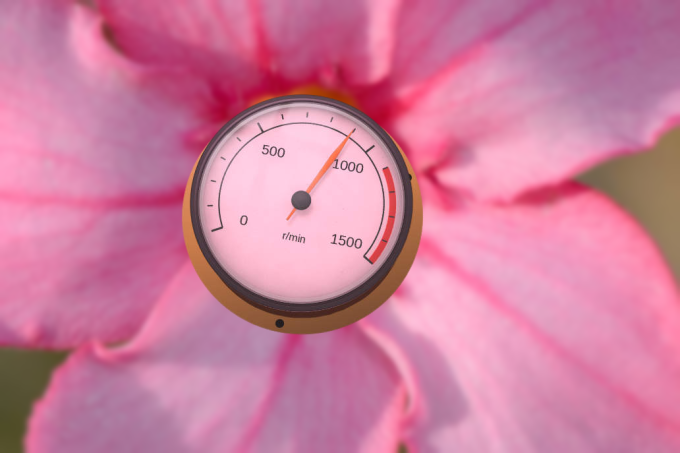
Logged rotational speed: 900,rpm
